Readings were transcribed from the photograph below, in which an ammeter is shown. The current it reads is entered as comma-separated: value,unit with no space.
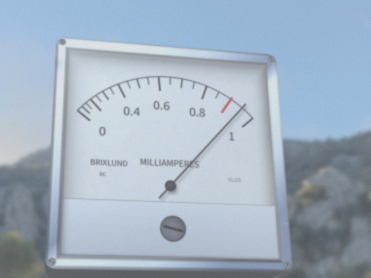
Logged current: 0.95,mA
